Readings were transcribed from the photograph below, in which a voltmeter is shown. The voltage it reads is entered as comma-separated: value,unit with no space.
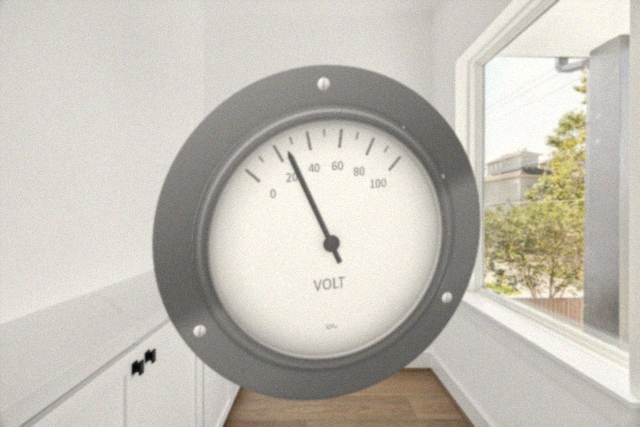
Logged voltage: 25,V
